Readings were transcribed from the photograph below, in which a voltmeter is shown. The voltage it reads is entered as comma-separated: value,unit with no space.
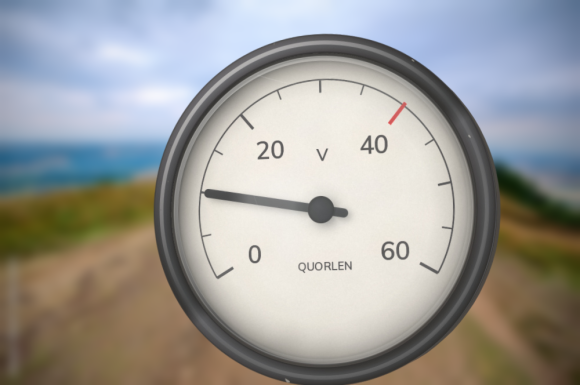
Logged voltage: 10,V
